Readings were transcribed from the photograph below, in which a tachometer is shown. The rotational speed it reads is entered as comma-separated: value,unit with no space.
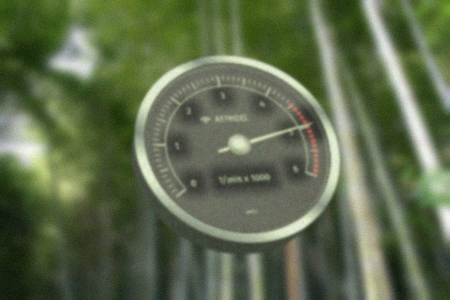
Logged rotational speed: 5000,rpm
